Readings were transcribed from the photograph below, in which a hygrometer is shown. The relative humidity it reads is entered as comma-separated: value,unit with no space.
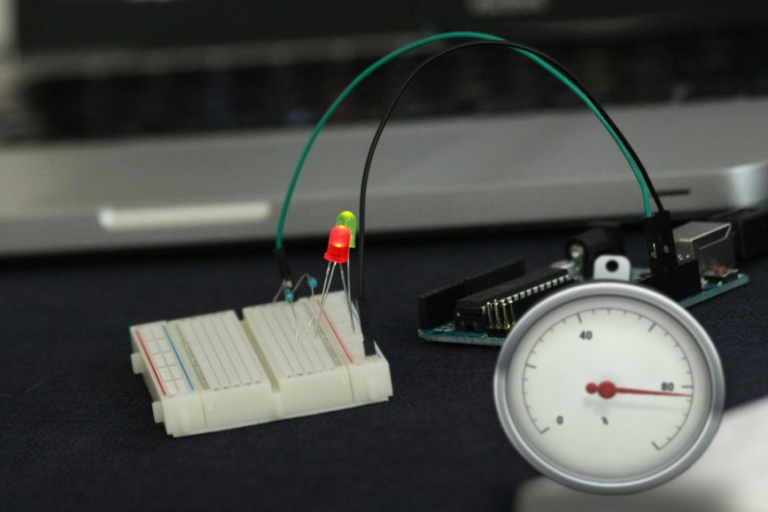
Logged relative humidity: 82,%
